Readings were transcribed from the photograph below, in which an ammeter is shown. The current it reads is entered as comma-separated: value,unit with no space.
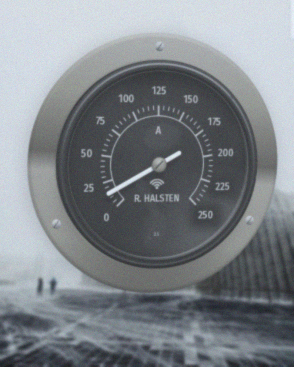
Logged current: 15,A
